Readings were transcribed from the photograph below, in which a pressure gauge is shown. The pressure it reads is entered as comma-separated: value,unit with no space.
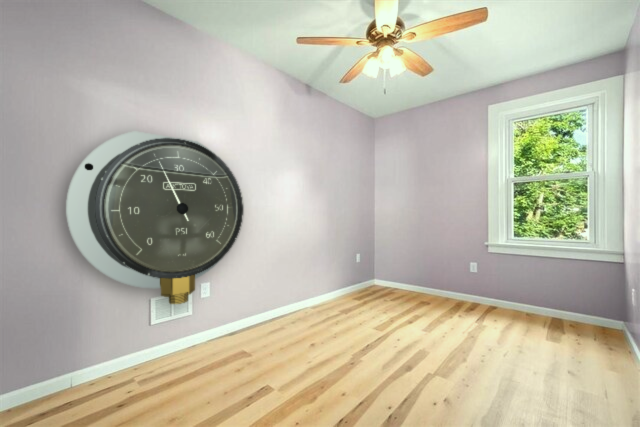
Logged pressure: 25,psi
